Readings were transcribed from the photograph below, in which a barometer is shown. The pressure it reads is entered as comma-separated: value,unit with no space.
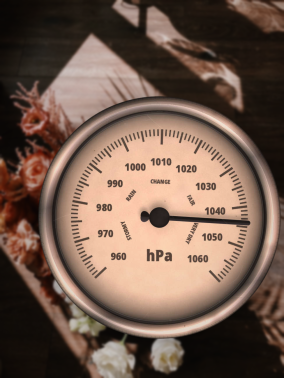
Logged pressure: 1044,hPa
